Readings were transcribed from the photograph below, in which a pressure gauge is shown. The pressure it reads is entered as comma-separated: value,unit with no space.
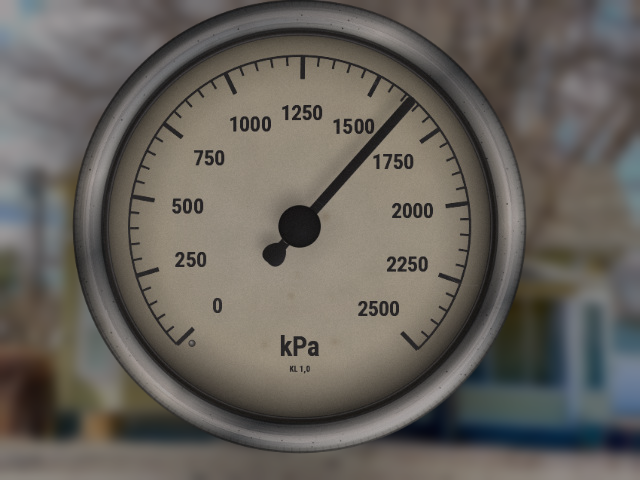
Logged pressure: 1625,kPa
